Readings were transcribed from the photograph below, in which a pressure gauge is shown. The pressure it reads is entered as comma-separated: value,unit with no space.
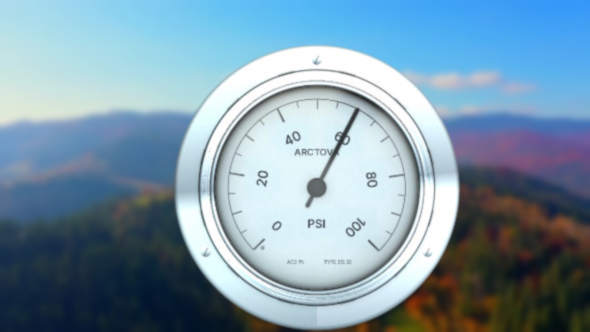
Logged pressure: 60,psi
